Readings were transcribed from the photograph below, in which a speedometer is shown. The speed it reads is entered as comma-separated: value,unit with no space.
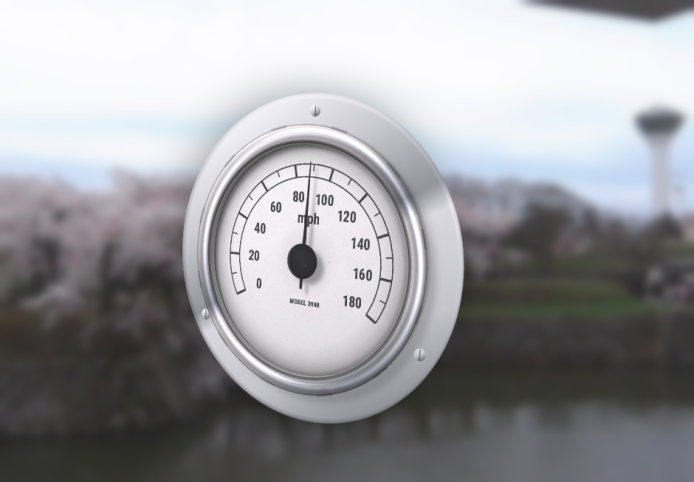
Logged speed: 90,mph
